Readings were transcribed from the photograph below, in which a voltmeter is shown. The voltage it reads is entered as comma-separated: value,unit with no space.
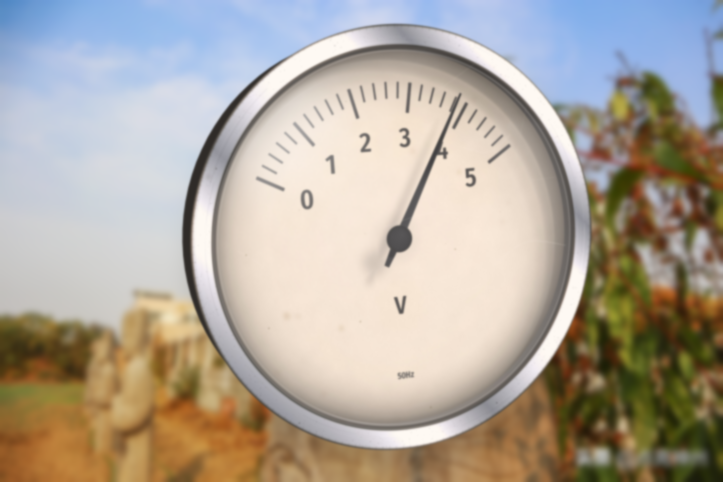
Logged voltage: 3.8,V
